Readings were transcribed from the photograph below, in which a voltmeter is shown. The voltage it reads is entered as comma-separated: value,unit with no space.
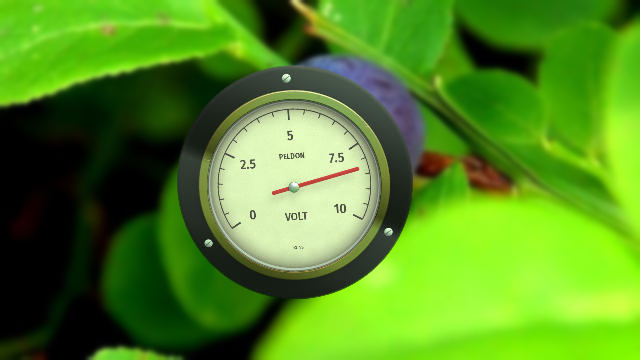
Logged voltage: 8.25,V
